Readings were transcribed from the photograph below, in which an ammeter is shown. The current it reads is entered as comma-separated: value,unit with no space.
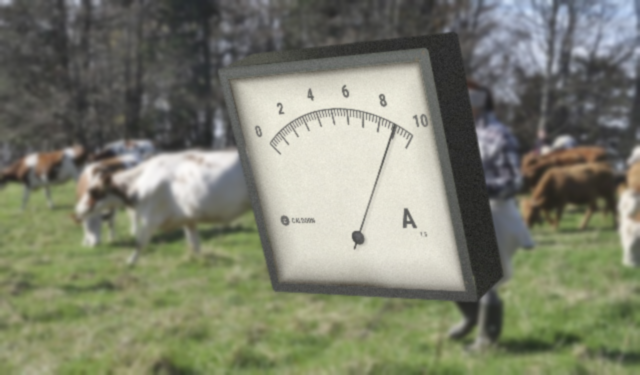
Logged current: 9,A
